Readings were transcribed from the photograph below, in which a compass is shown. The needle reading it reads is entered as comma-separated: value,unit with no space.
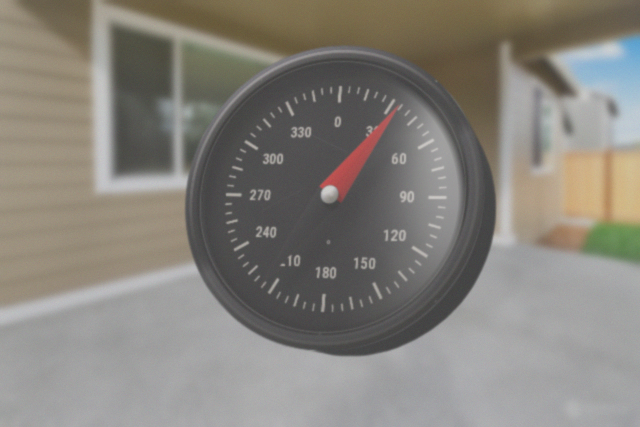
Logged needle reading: 35,°
